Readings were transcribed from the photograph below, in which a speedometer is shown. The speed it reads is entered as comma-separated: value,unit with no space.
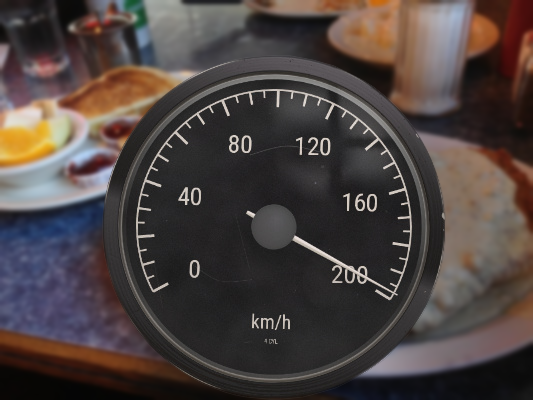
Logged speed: 197.5,km/h
